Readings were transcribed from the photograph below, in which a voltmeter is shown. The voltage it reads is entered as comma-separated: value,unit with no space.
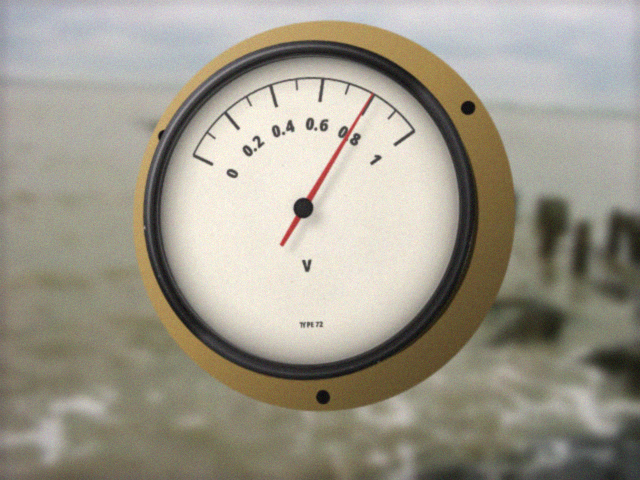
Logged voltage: 0.8,V
